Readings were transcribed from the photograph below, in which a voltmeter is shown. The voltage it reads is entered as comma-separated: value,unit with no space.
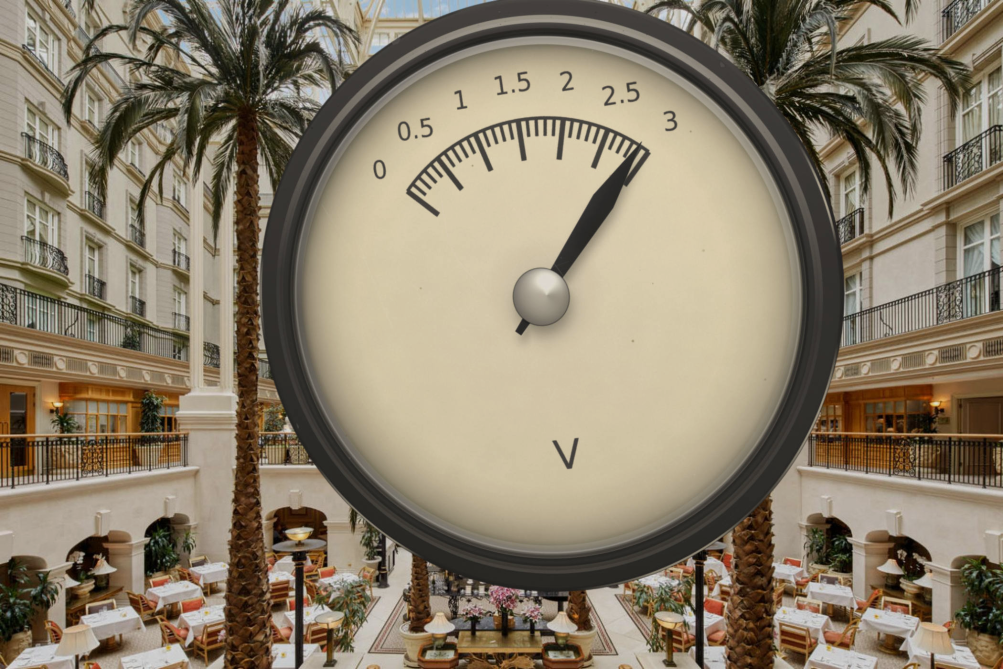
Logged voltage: 2.9,V
